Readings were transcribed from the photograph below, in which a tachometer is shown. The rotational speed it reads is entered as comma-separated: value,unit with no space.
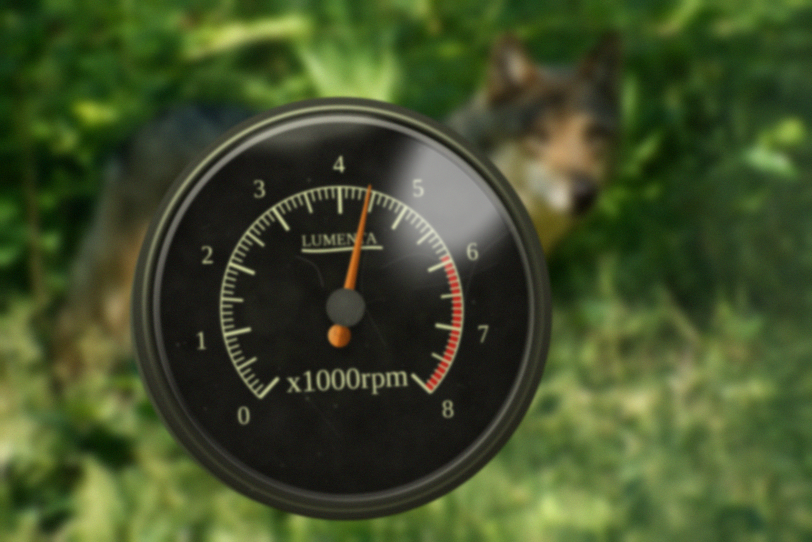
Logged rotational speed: 4400,rpm
